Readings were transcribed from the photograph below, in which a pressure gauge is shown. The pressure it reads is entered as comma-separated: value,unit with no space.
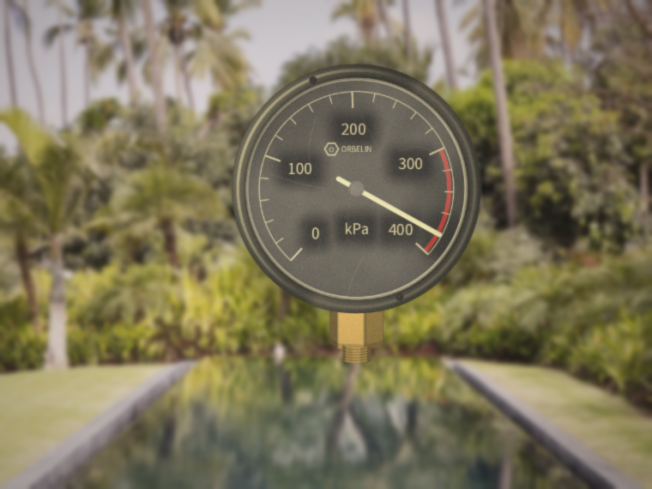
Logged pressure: 380,kPa
